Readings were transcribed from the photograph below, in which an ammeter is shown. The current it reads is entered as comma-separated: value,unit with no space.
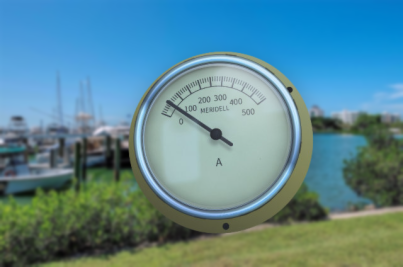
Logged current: 50,A
